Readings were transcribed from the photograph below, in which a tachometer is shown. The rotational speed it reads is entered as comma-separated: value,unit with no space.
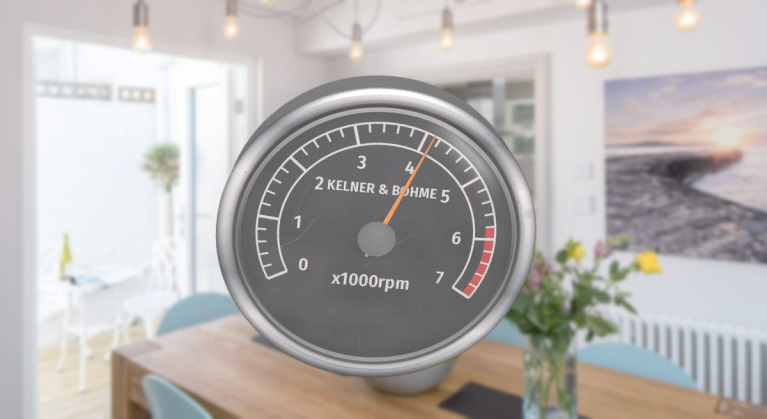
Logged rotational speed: 4100,rpm
